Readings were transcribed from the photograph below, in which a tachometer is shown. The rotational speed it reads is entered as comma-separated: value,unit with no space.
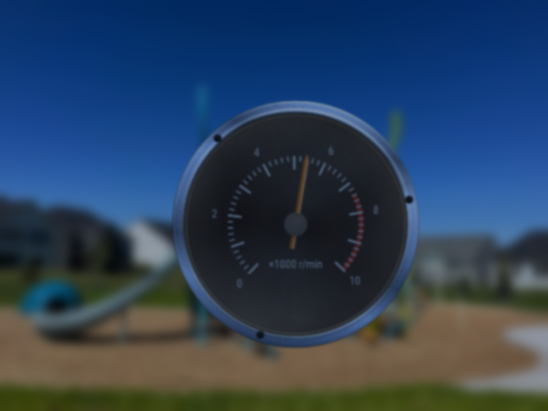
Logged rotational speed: 5400,rpm
